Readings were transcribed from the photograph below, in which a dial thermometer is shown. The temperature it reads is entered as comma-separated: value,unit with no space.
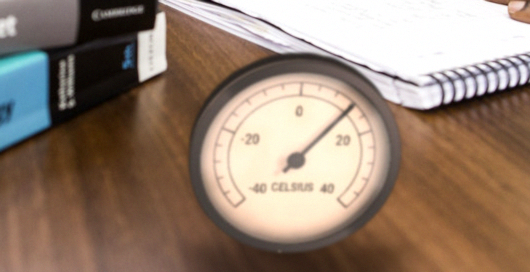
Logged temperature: 12,°C
